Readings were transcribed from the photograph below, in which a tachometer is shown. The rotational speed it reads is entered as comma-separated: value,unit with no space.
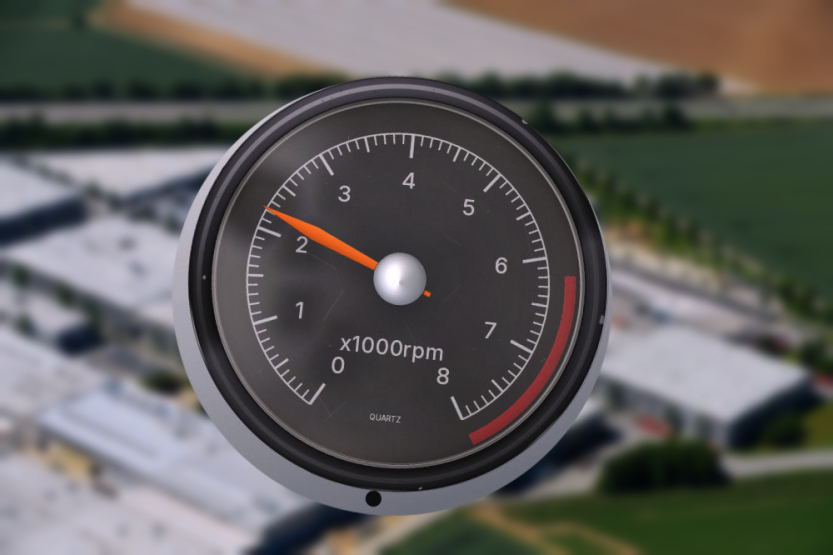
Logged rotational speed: 2200,rpm
